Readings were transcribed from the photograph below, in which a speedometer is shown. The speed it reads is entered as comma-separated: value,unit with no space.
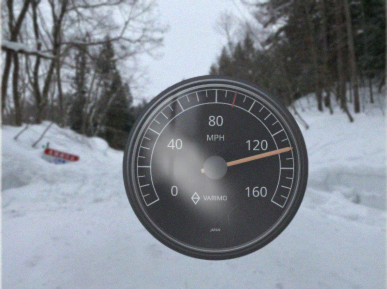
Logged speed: 130,mph
